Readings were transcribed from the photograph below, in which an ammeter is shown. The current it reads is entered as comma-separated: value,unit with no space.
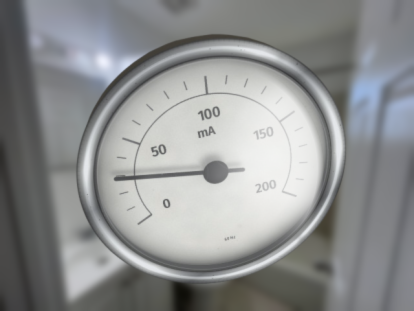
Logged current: 30,mA
